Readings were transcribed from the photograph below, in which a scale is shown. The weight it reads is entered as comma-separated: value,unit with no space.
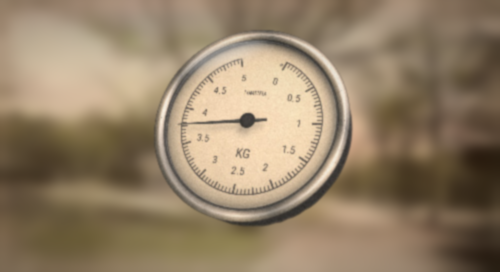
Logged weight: 3.75,kg
